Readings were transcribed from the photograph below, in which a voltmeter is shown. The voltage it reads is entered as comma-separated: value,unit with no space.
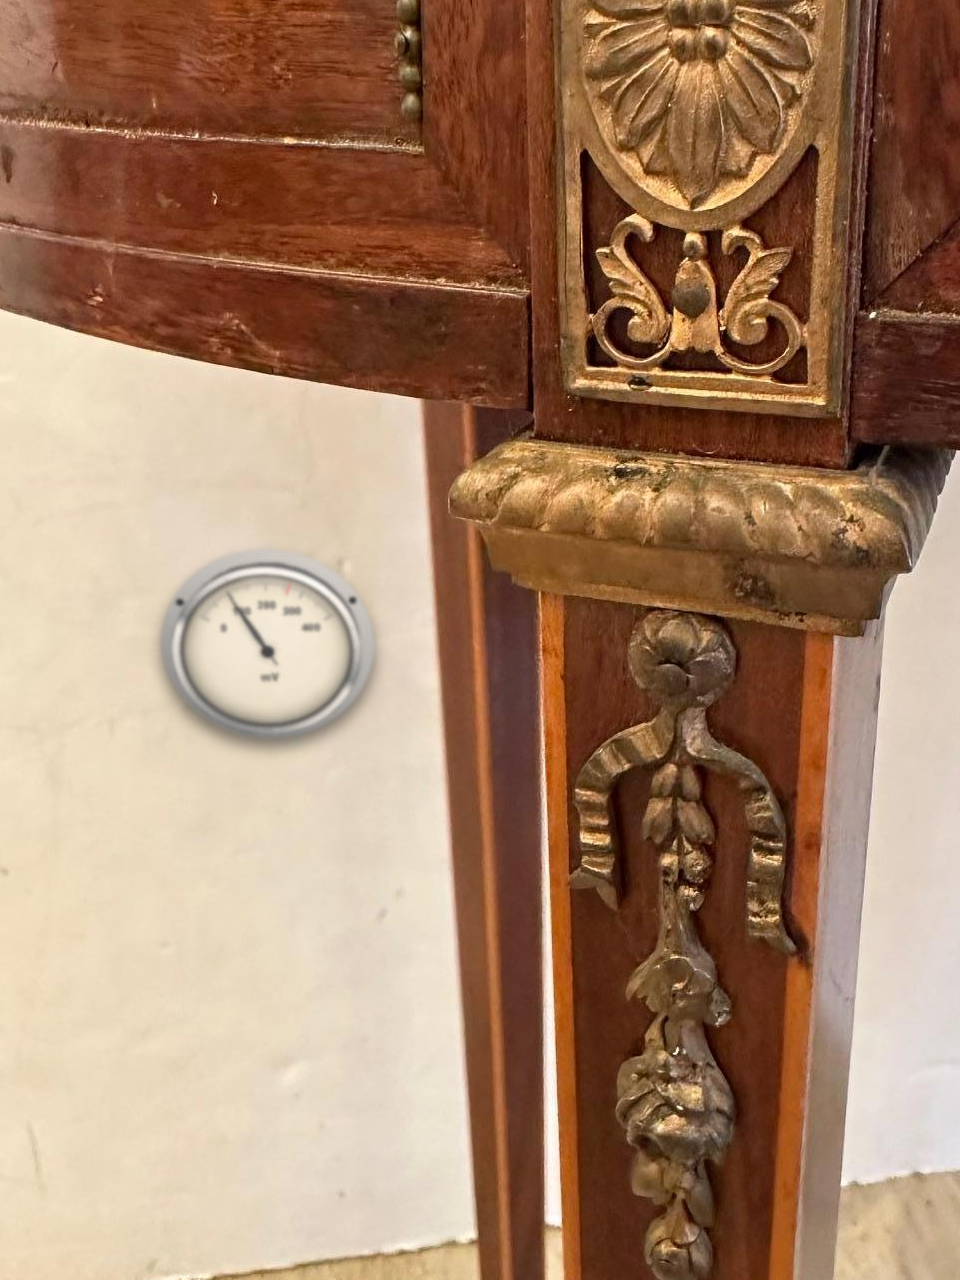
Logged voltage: 100,mV
